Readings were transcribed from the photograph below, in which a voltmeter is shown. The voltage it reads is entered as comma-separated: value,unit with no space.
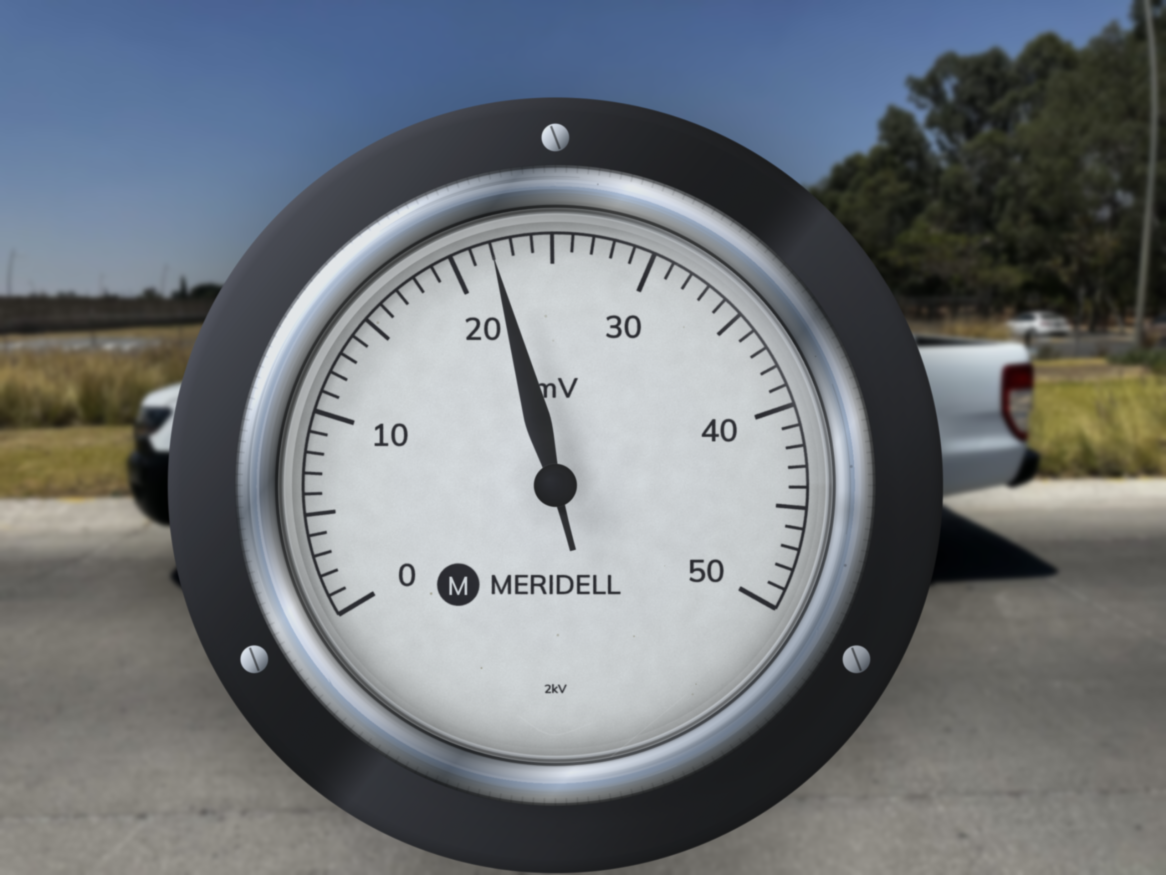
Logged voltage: 22,mV
